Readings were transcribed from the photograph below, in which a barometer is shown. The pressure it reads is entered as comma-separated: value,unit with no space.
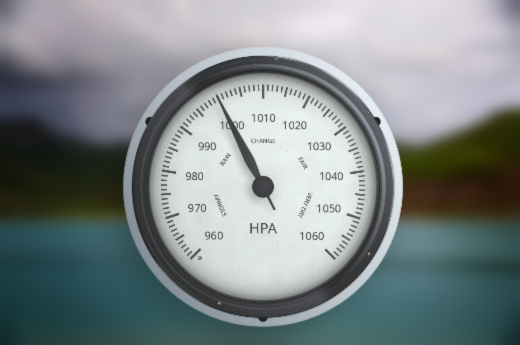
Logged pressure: 1000,hPa
